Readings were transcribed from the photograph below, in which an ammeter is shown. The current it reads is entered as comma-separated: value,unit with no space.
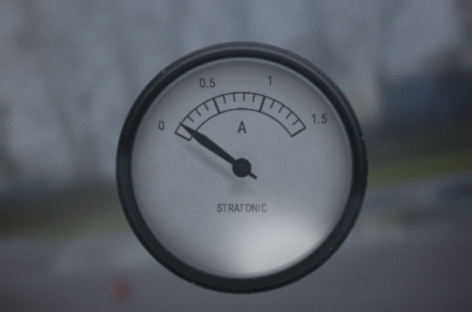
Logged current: 0.1,A
